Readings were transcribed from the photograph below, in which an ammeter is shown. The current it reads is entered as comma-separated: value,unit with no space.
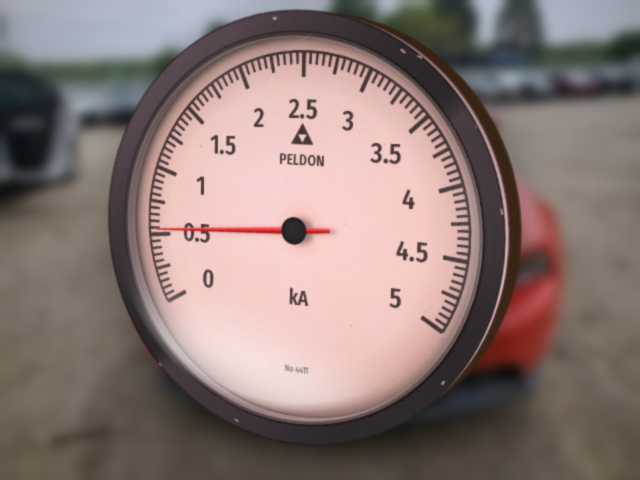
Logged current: 0.55,kA
